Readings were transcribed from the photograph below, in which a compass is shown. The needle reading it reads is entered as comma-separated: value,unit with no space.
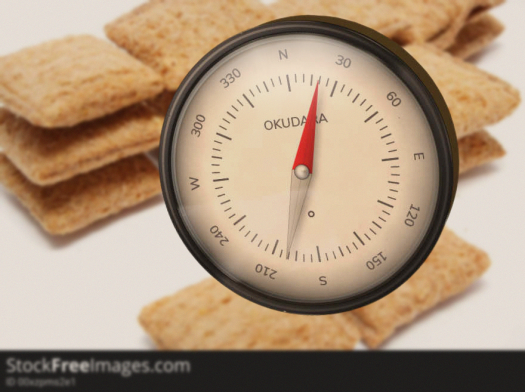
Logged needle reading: 20,°
